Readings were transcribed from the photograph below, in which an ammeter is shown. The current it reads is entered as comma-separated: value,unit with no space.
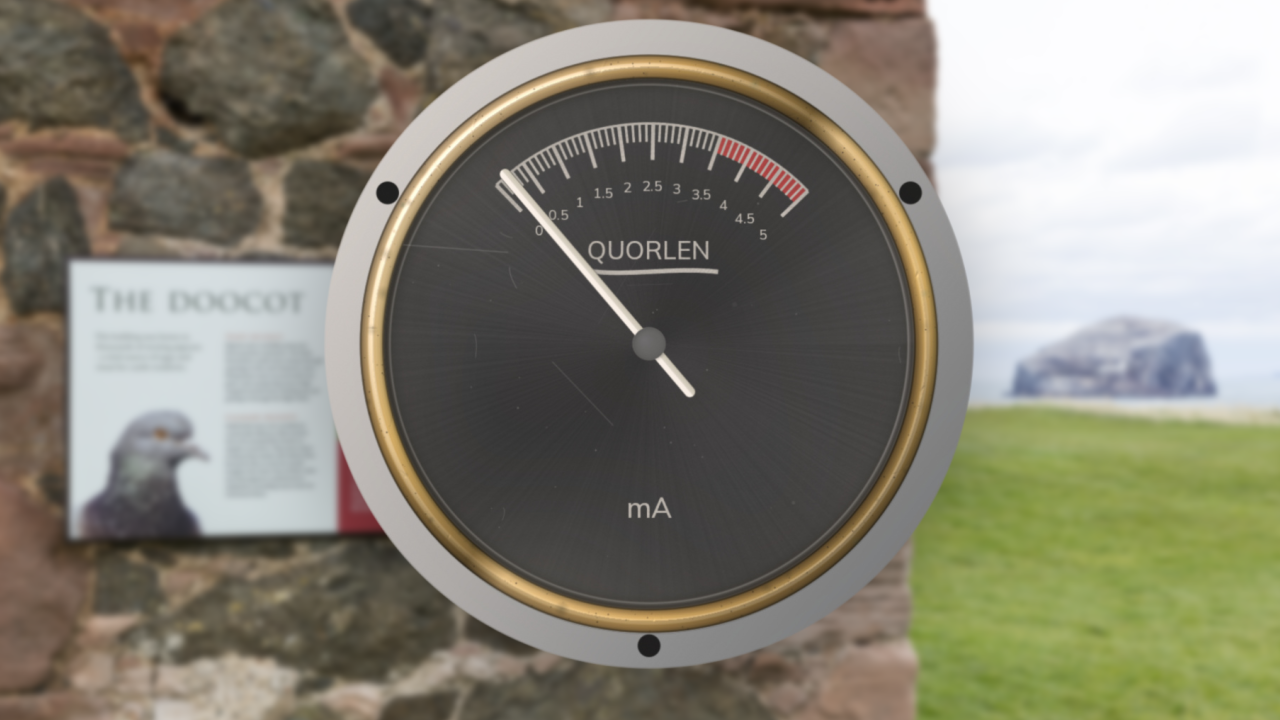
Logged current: 0.2,mA
